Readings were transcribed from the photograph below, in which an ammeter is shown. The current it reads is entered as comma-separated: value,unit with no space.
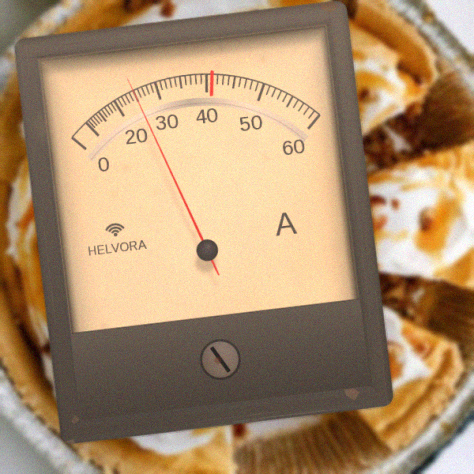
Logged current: 25,A
